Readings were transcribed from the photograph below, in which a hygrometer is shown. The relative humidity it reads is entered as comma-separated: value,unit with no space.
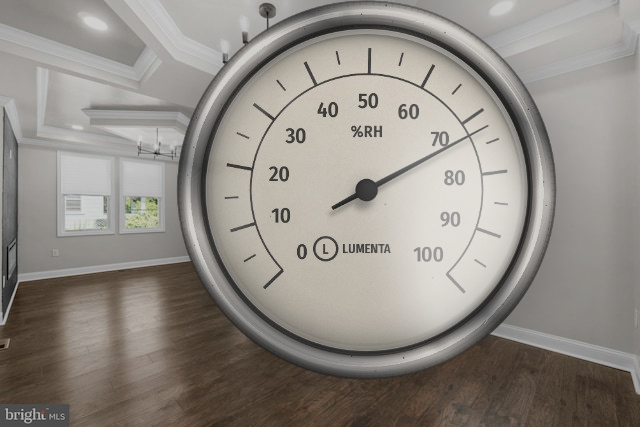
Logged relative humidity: 72.5,%
